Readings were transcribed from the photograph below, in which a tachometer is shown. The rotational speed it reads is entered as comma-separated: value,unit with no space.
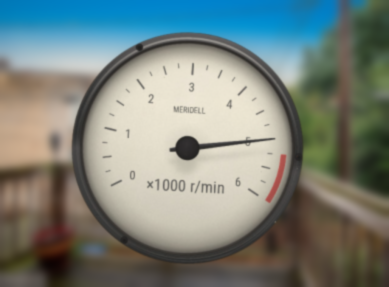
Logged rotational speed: 5000,rpm
